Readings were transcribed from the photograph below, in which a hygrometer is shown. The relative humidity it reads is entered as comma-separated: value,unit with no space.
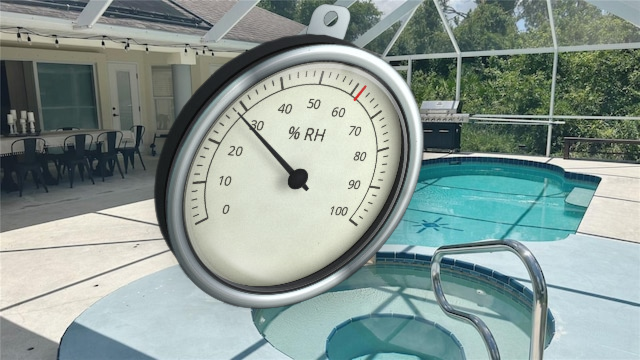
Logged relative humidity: 28,%
